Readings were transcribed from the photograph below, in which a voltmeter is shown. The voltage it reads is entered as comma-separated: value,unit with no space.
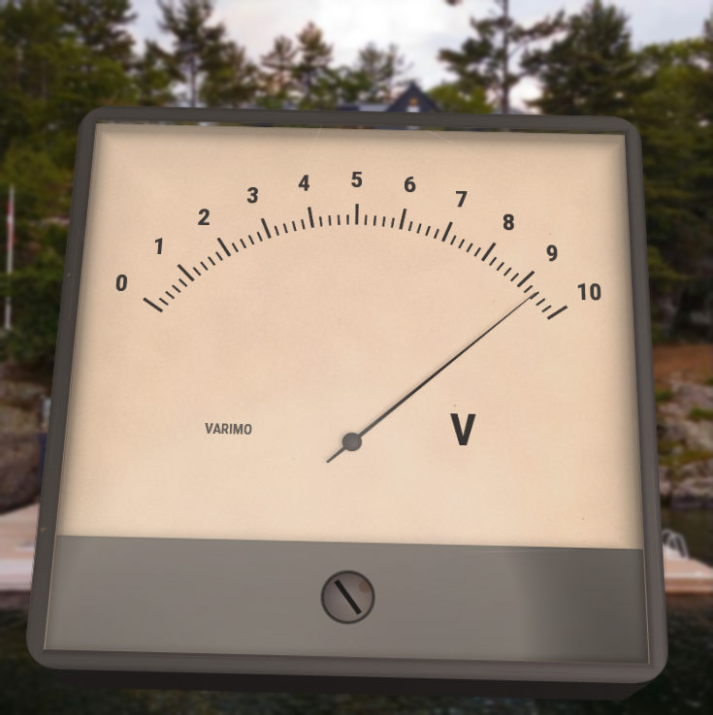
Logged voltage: 9.4,V
